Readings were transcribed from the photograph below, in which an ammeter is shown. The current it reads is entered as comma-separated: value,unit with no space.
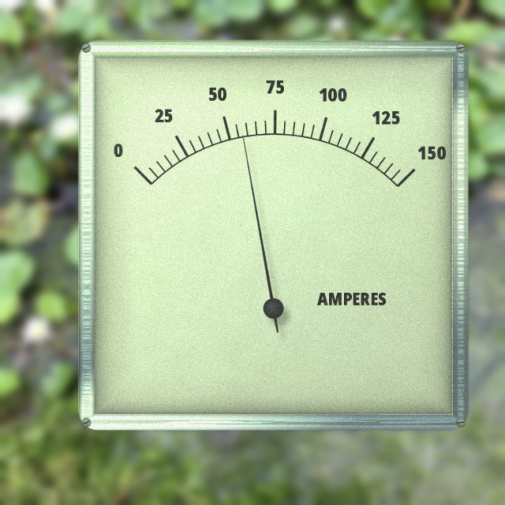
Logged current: 57.5,A
